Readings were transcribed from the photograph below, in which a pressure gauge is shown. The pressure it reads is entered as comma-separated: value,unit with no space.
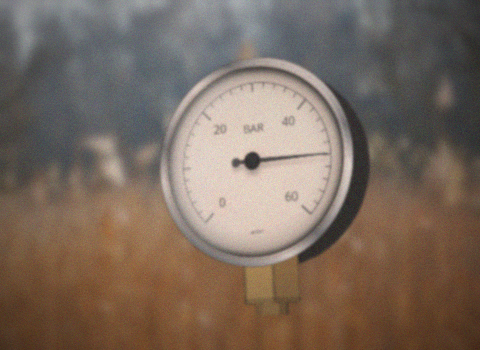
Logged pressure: 50,bar
